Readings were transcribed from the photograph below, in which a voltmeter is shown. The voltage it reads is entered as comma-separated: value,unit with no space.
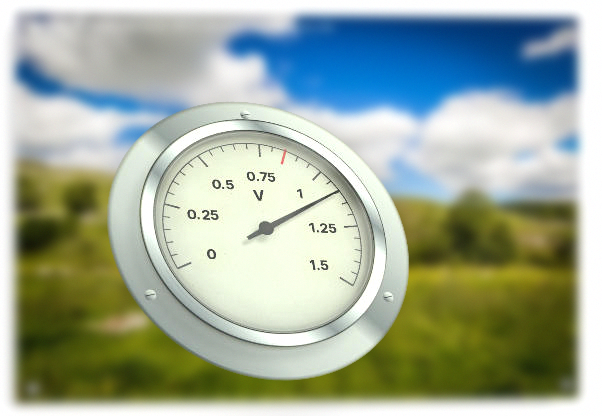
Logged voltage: 1.1,V
